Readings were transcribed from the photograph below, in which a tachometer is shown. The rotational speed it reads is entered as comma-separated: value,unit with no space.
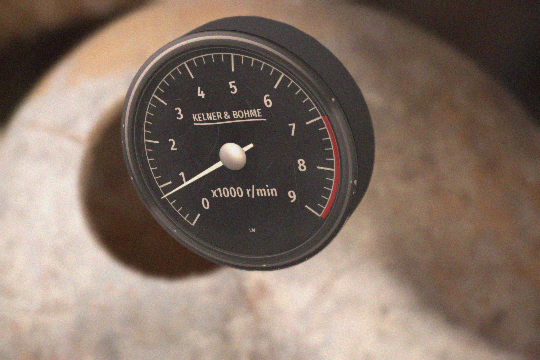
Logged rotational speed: 800,rpm
